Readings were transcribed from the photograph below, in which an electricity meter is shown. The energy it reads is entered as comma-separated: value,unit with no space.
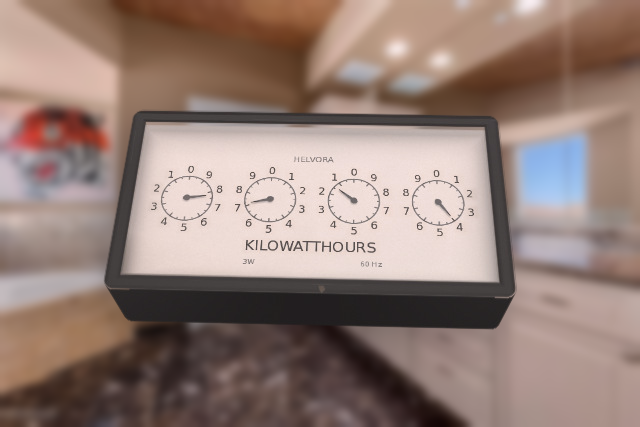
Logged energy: 7714,kWh
